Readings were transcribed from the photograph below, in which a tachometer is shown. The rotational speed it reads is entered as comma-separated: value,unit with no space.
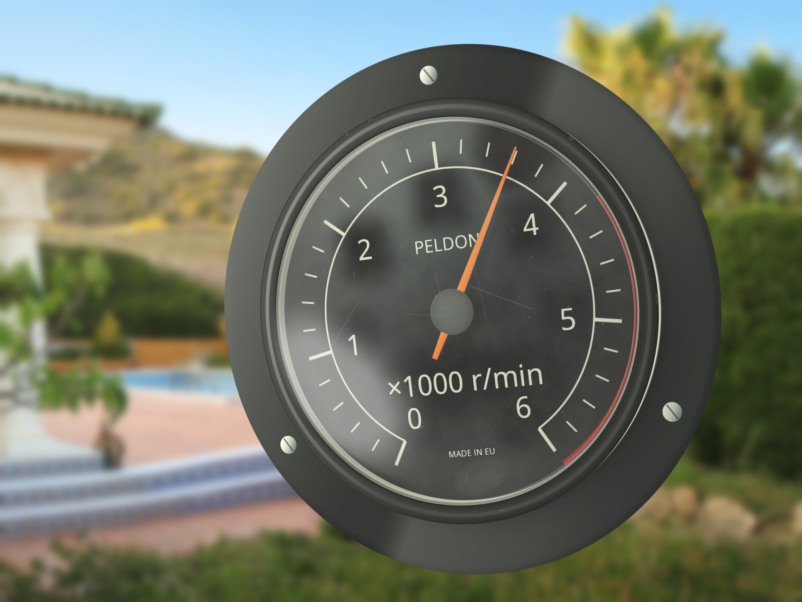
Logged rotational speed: 3600,rpm
